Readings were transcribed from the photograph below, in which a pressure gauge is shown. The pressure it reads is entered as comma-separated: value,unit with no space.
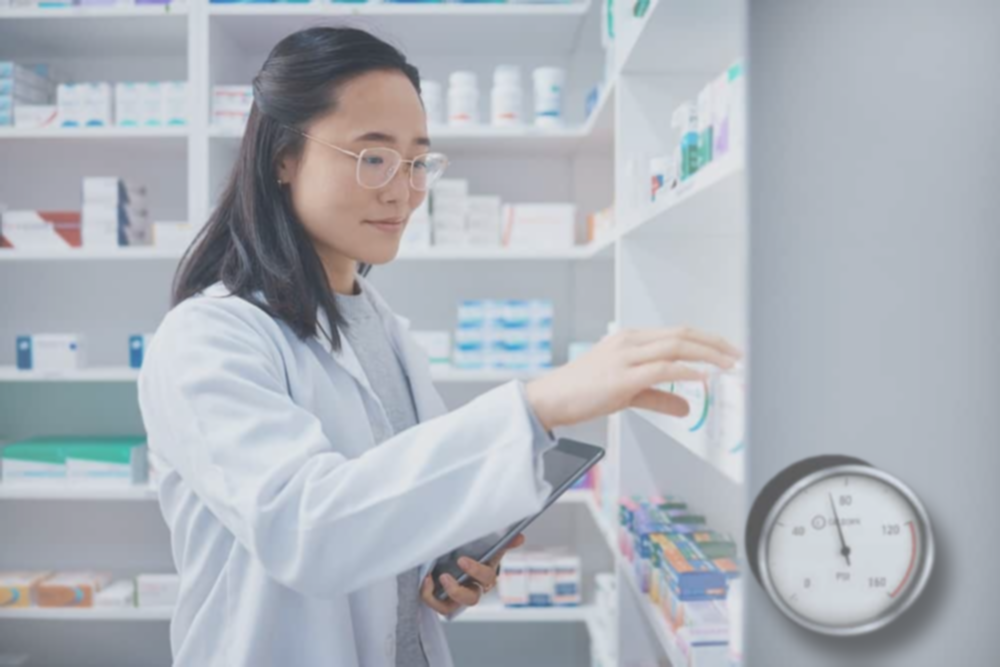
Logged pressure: 70,psi
